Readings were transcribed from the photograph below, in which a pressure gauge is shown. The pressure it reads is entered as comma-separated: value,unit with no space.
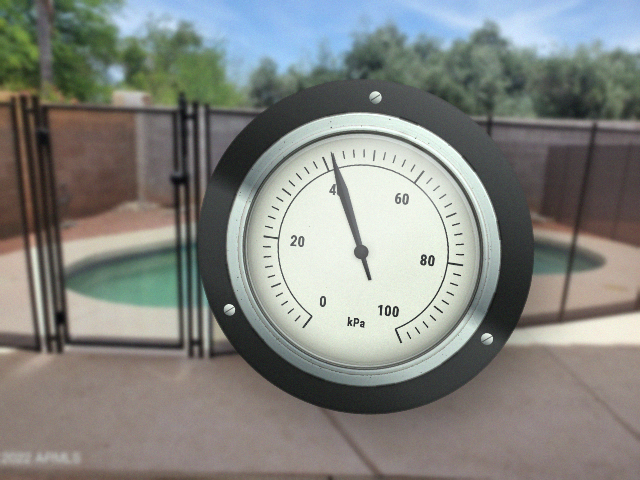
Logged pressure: 42,kPa
